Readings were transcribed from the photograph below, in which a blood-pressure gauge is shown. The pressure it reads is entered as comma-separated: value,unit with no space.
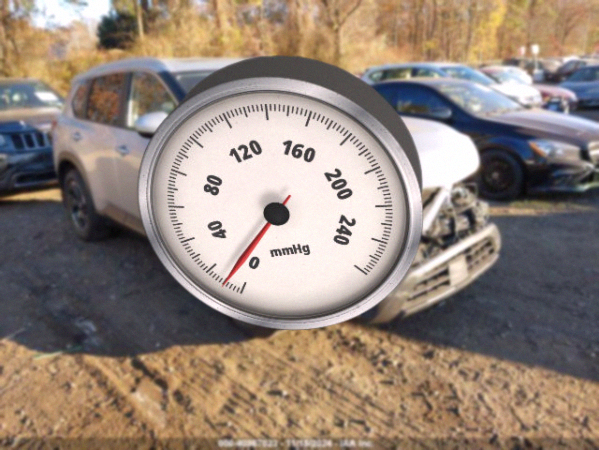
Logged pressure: 10,mmHg
